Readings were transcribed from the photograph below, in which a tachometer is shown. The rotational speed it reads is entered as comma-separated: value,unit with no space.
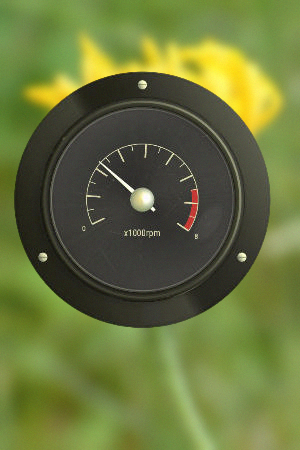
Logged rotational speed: 2250,rpm
